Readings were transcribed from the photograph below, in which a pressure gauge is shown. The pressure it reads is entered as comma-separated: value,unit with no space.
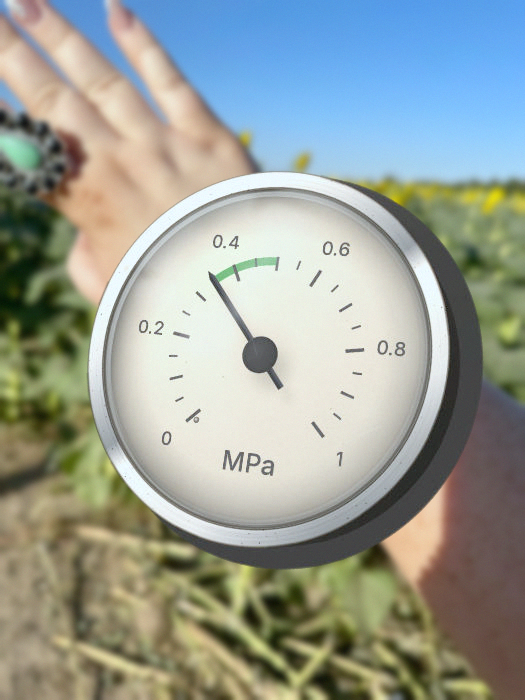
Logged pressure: 0.35,MPa
